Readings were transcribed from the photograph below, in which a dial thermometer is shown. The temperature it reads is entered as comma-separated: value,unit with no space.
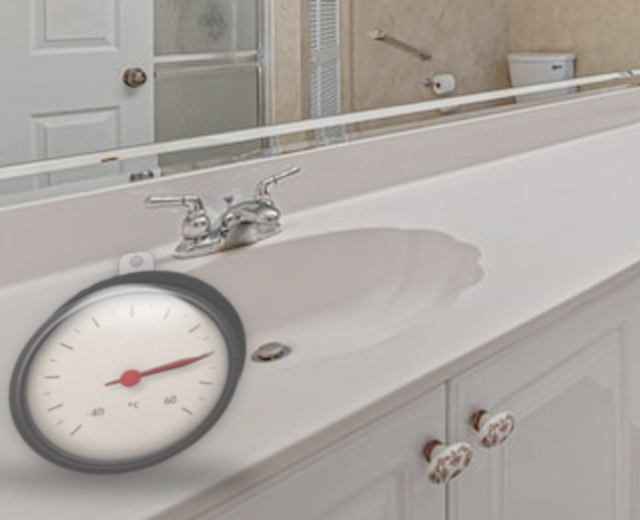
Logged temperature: 40,°C
